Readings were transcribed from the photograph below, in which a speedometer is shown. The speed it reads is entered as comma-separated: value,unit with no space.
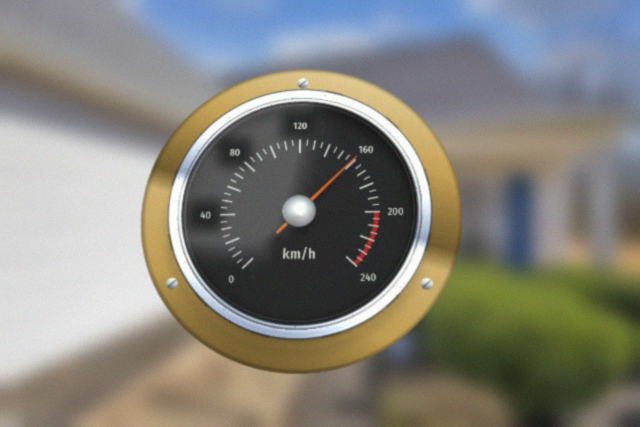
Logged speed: 160,km/h
